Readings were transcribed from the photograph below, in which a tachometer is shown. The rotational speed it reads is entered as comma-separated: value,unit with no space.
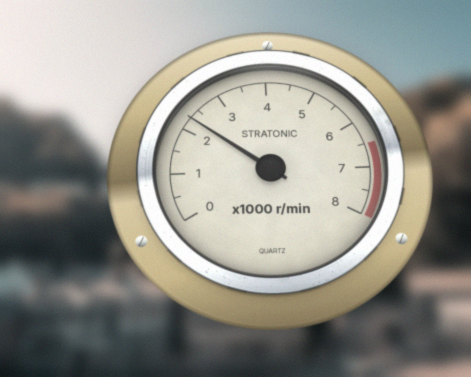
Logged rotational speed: 2250,rpm
